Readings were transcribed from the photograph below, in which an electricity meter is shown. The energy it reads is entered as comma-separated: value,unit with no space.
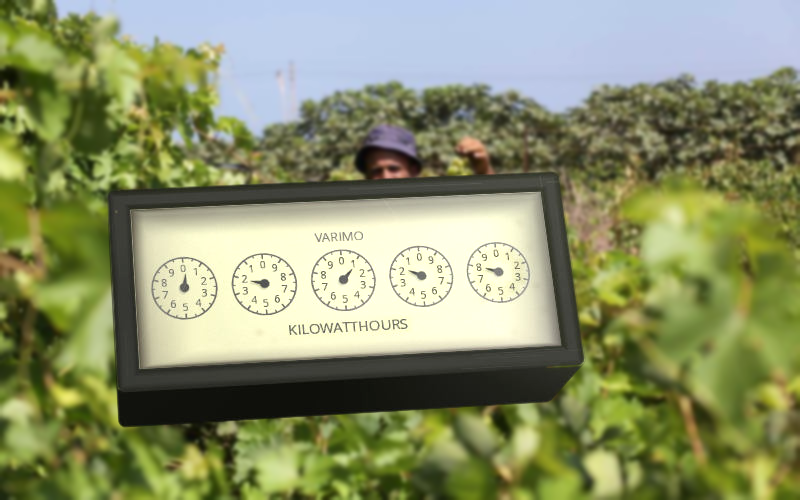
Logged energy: 2118,kWh
